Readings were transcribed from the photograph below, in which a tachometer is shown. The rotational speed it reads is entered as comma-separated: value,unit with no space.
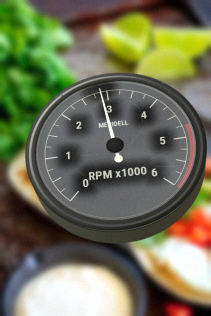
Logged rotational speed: 2875,rpm
